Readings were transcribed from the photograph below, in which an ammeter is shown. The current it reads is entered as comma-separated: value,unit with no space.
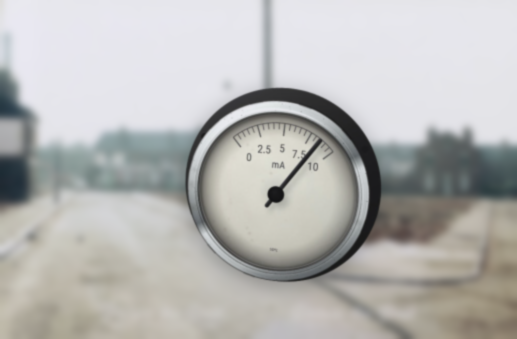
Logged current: 8.5,mA
